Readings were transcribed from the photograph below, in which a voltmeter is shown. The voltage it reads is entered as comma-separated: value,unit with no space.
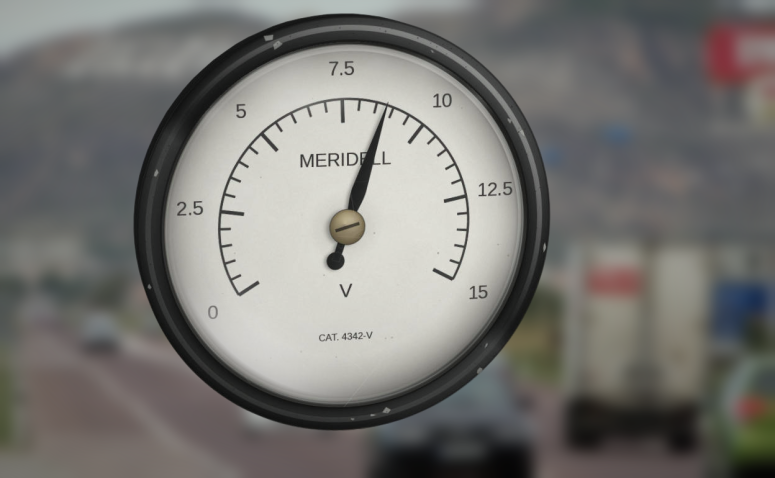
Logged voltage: 8.75,V
